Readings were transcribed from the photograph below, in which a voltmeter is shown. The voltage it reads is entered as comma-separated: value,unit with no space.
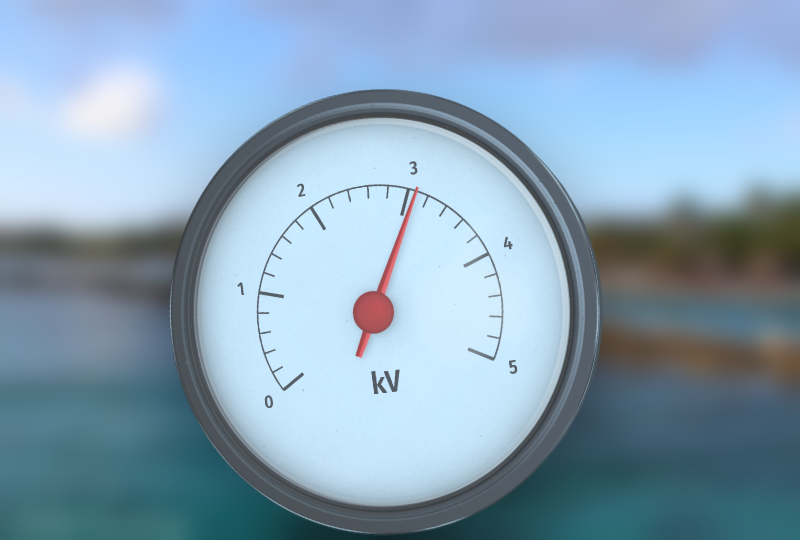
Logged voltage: 3.1,kV
